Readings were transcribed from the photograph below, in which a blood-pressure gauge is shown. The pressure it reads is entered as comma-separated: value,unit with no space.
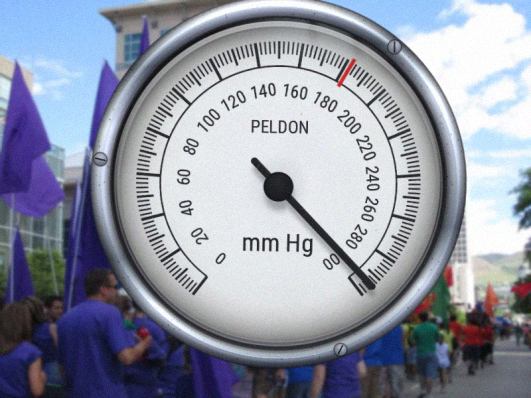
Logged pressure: 294,mmHg
